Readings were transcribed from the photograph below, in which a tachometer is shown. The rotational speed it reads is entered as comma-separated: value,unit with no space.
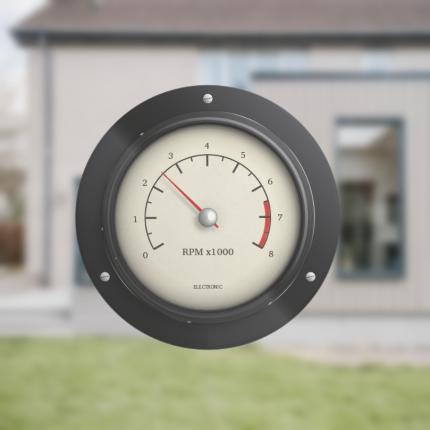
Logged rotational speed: 2500,rpm
